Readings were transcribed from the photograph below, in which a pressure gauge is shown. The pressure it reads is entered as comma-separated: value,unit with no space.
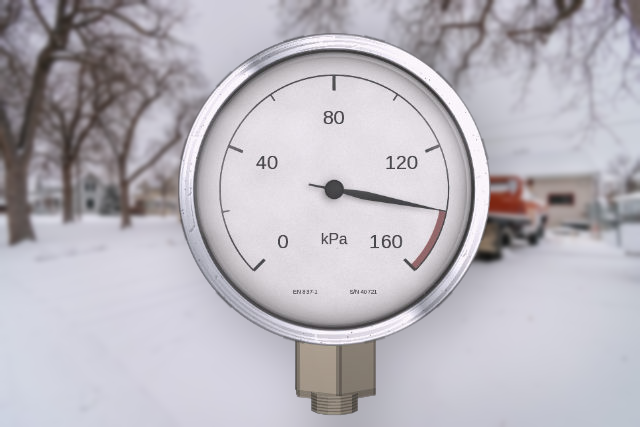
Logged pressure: 140,kPa
